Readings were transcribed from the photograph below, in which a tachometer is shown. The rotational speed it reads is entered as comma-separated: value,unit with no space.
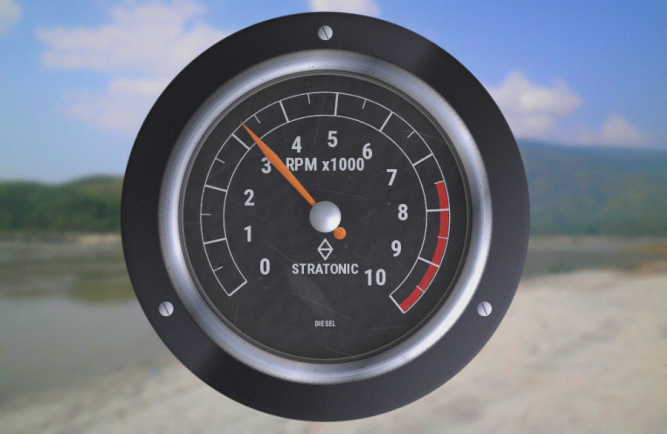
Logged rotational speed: 3250,rpm
